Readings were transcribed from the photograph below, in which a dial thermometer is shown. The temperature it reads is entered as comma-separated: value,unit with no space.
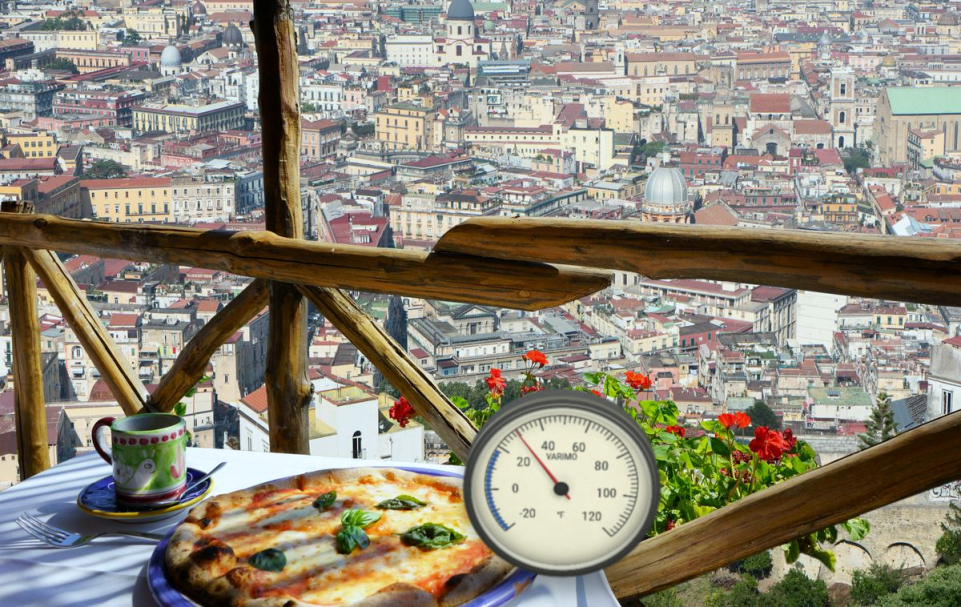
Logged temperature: 30,°F
